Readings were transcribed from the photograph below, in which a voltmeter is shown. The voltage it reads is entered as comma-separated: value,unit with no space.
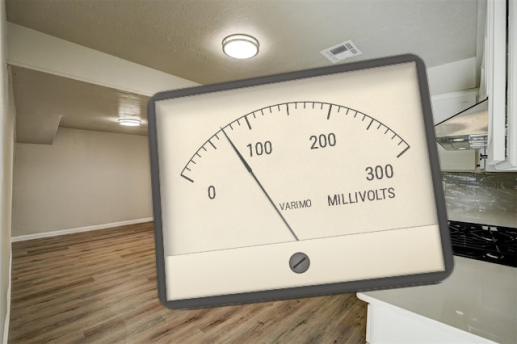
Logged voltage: 70,mV
